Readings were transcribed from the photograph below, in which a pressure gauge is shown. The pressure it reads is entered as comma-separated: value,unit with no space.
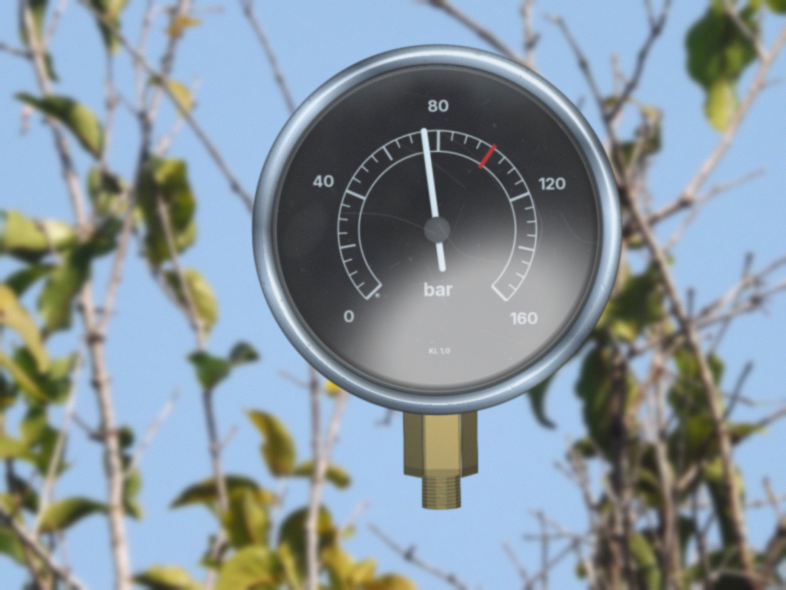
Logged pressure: 75,bar
